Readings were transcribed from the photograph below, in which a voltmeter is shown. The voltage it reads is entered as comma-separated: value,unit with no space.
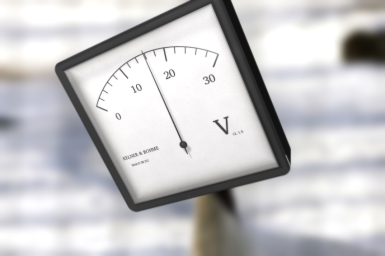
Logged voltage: 16,V
